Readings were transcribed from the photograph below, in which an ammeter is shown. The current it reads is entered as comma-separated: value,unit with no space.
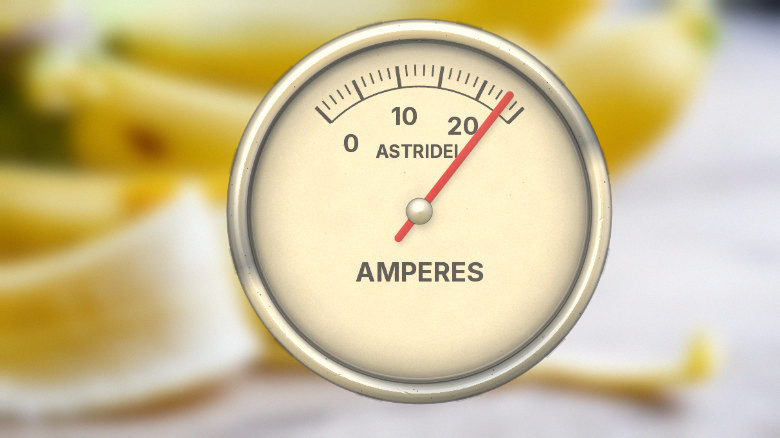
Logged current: 23,A
